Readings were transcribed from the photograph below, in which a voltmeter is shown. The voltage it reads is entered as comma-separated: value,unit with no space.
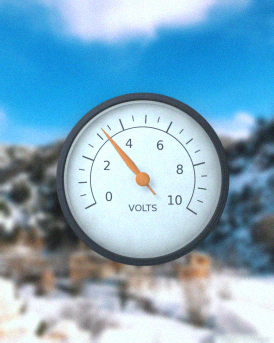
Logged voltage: 3.25,V
